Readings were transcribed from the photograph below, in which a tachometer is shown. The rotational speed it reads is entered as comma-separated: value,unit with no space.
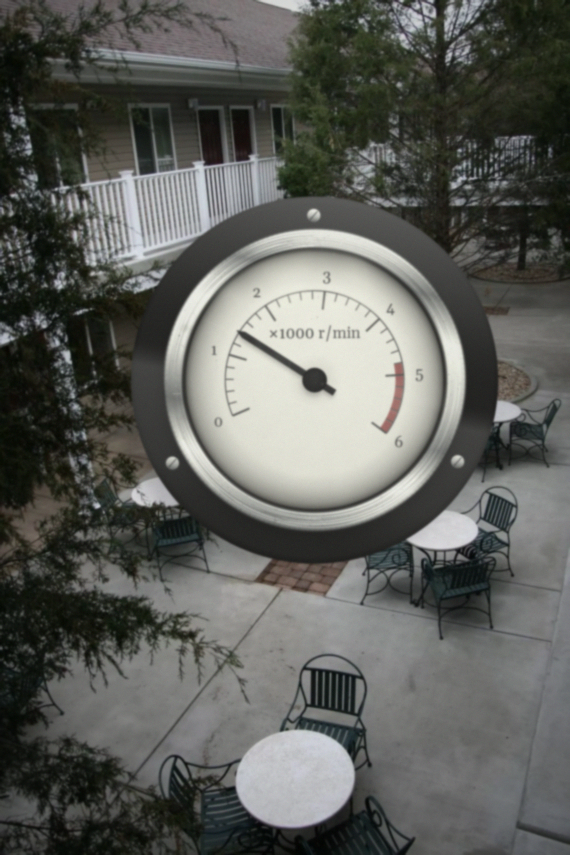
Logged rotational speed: 1400,rpm
